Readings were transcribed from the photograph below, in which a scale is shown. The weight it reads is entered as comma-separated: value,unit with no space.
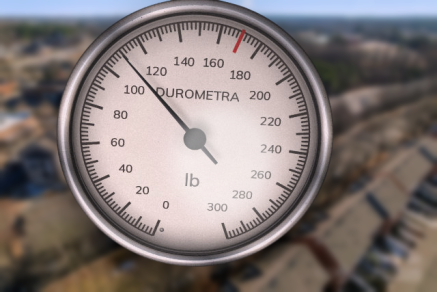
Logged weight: 110,lb
